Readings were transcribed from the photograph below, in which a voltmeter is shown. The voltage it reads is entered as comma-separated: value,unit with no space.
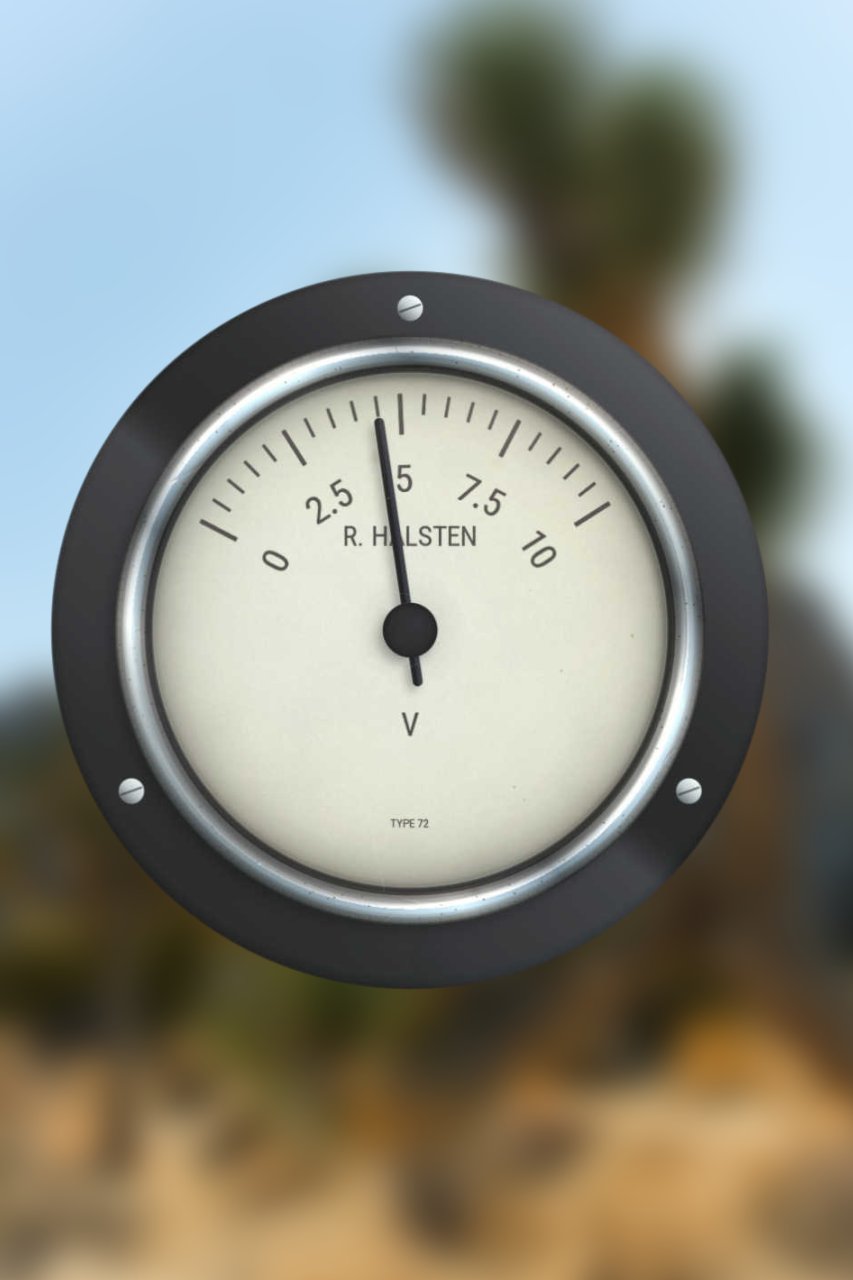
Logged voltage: 4.5,V
